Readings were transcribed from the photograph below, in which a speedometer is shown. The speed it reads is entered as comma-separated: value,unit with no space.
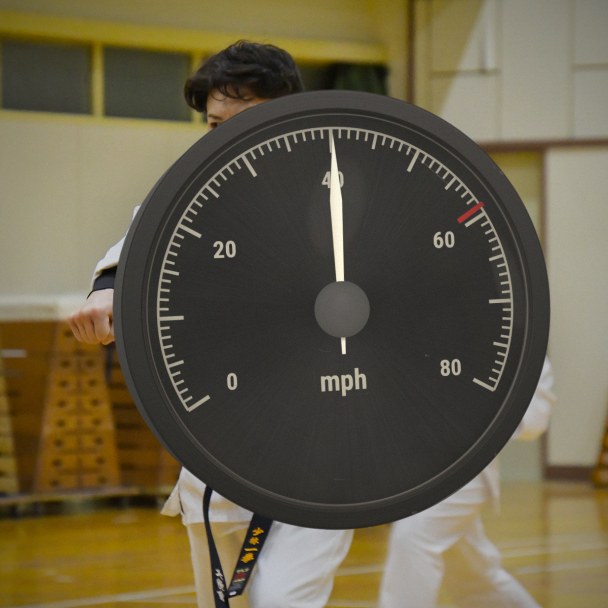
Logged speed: 40,mph
